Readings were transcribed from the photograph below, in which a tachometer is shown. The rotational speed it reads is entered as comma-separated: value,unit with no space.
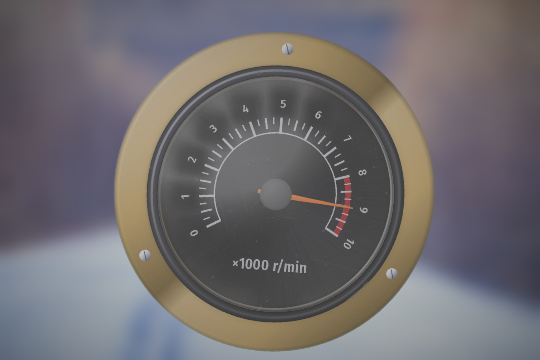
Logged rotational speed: 9000,rpm
